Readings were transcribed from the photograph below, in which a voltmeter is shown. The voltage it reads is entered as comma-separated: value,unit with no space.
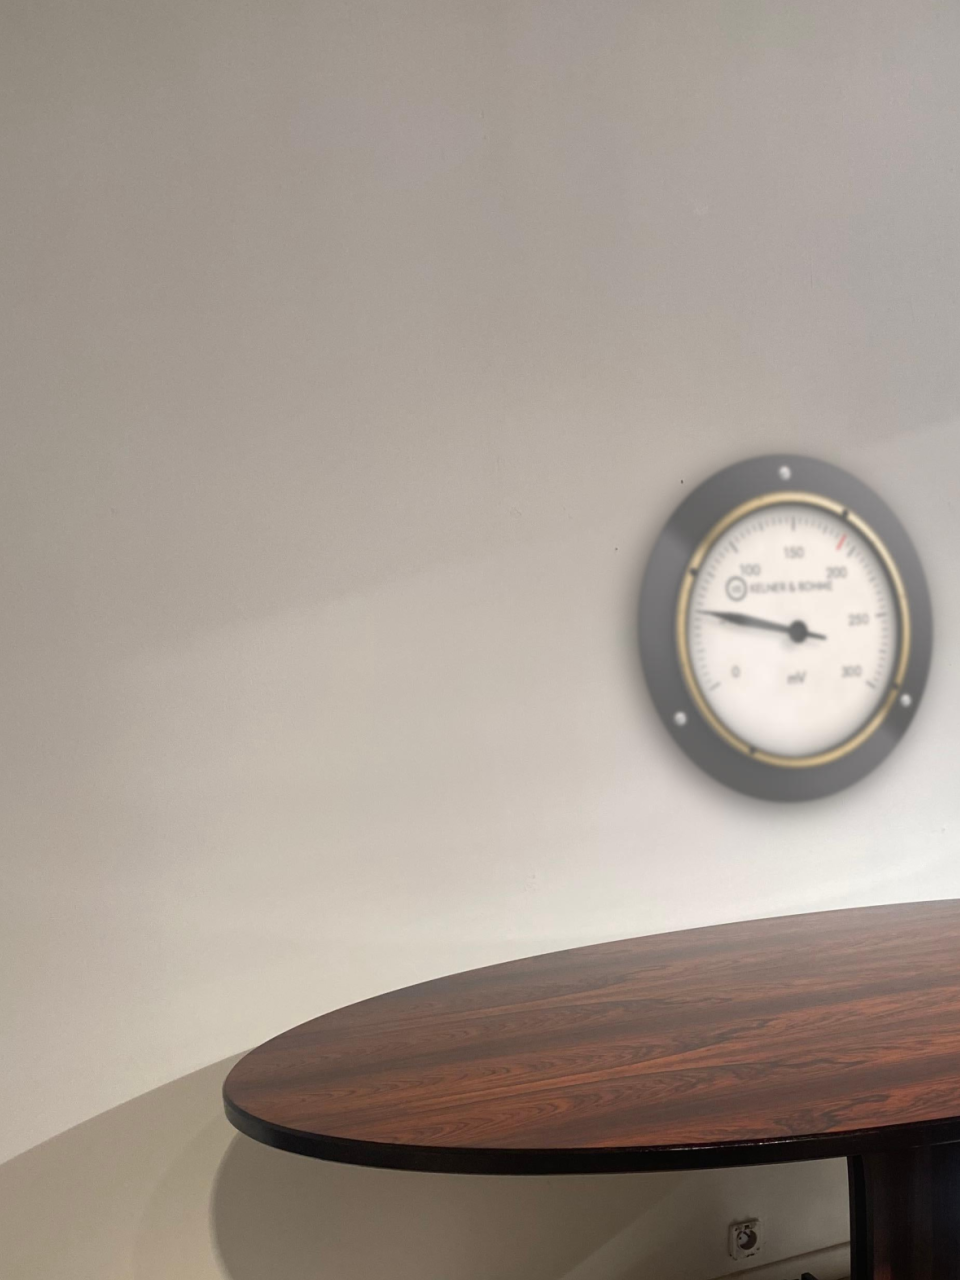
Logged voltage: 50,mV
